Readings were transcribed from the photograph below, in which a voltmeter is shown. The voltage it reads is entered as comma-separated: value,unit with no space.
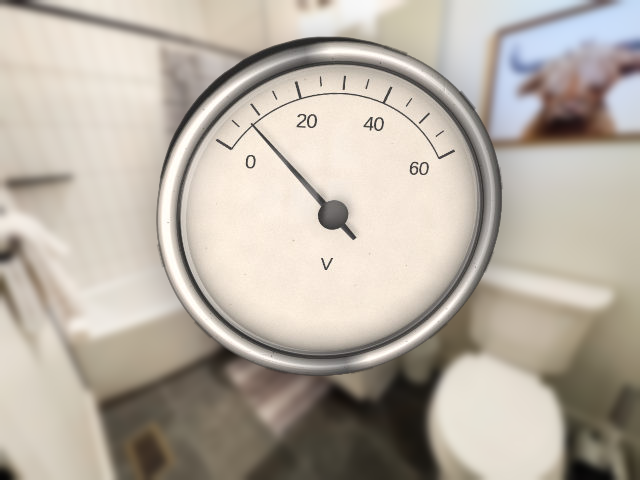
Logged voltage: 7.5,V
